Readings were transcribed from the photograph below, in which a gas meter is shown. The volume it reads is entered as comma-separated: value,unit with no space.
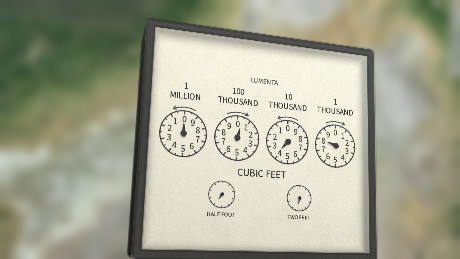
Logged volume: 3800,ft³
